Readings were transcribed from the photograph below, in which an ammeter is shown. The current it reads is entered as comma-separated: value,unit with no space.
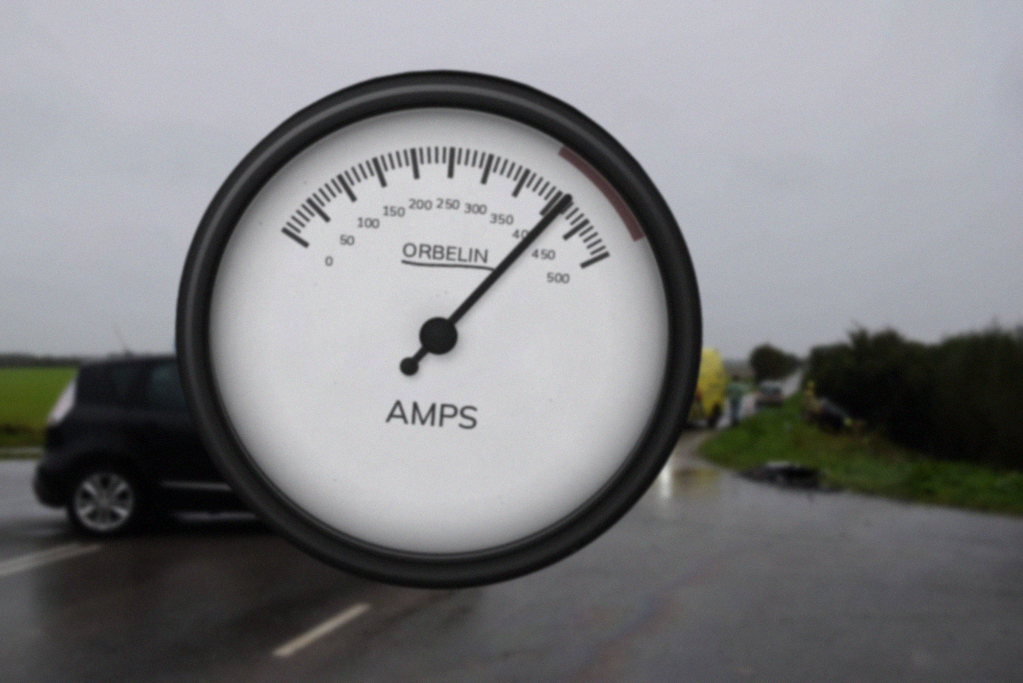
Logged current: 410,A
